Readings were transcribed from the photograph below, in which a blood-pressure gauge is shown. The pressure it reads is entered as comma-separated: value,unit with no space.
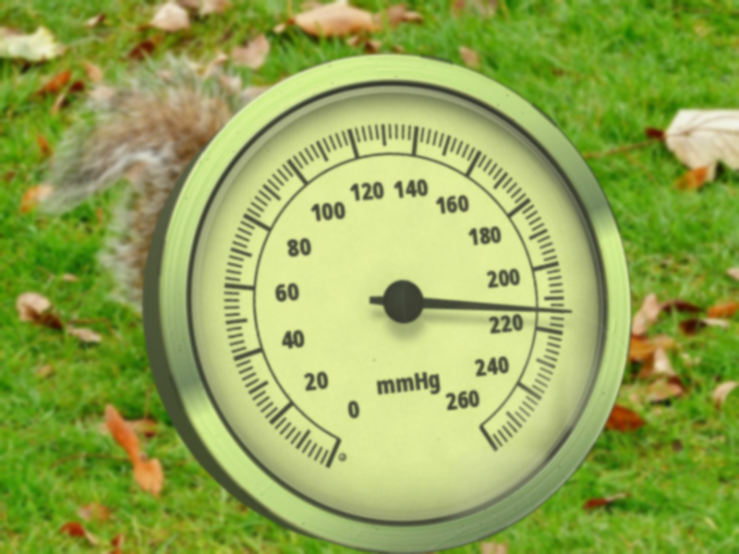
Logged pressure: 214,mmHg
